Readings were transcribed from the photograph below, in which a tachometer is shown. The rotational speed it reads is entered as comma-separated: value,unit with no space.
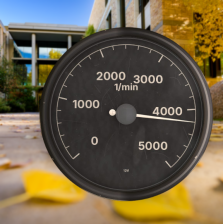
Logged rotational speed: 4200,rpm
